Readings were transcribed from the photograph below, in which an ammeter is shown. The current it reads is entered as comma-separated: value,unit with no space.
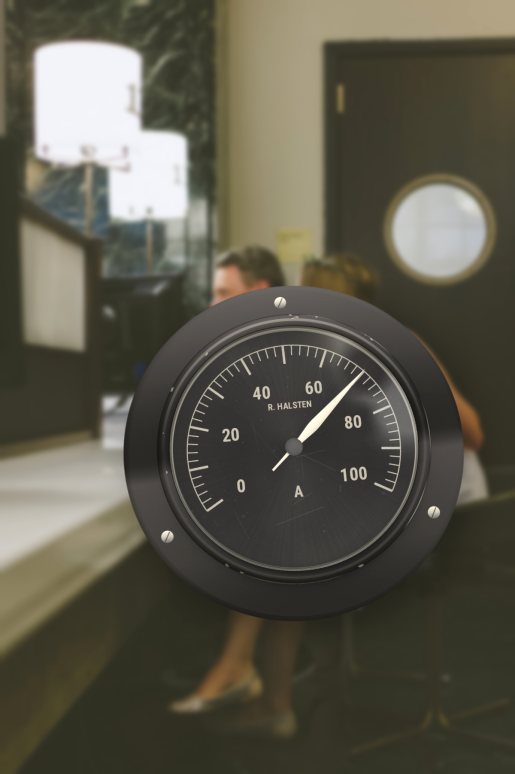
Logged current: 70,A
